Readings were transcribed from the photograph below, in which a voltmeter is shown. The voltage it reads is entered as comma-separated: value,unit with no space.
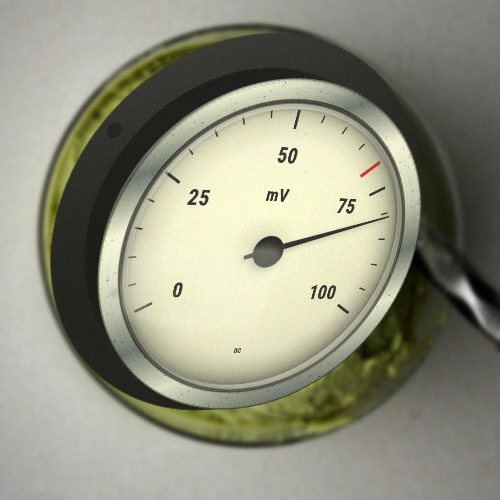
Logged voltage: 80,mV
